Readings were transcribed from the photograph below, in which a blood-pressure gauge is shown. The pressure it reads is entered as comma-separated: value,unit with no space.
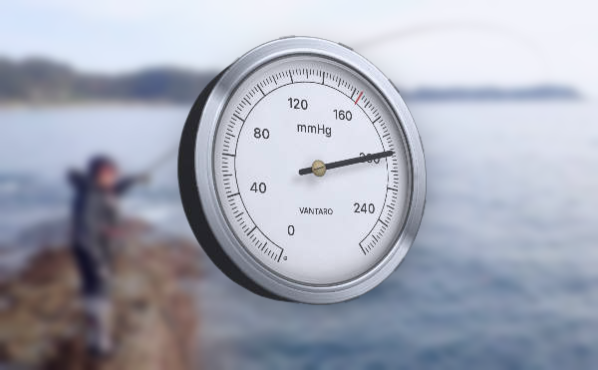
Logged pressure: 200,mmHg
